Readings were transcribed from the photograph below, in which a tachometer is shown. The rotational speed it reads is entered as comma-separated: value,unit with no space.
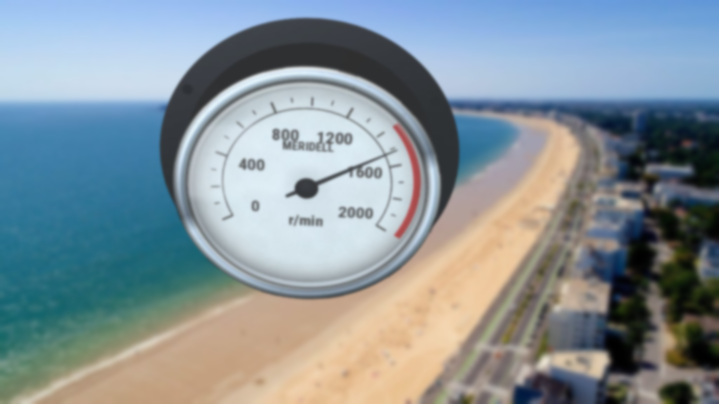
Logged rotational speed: 1500,rpm
